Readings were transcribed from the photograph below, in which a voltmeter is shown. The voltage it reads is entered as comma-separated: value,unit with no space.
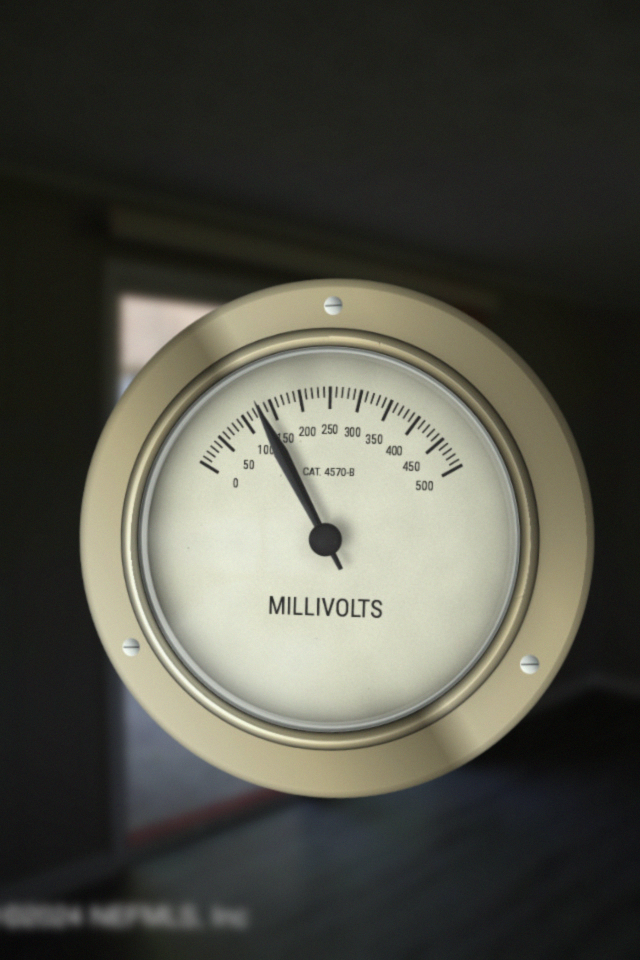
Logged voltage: 130,mV
